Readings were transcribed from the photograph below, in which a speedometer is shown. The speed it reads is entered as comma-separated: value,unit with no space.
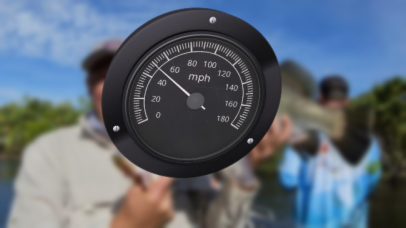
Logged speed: 50,mph
